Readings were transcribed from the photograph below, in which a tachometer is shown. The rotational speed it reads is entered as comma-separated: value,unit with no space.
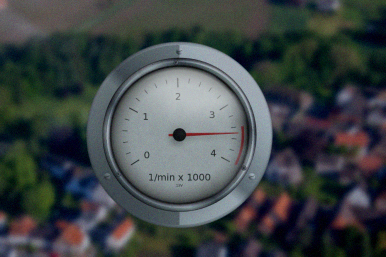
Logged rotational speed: 3500,rpm
